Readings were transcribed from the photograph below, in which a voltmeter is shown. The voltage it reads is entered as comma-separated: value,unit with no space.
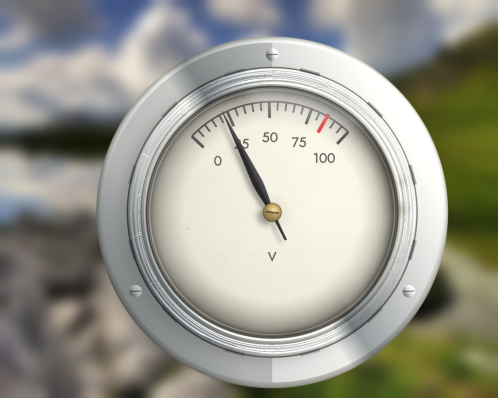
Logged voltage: 22.5,V
